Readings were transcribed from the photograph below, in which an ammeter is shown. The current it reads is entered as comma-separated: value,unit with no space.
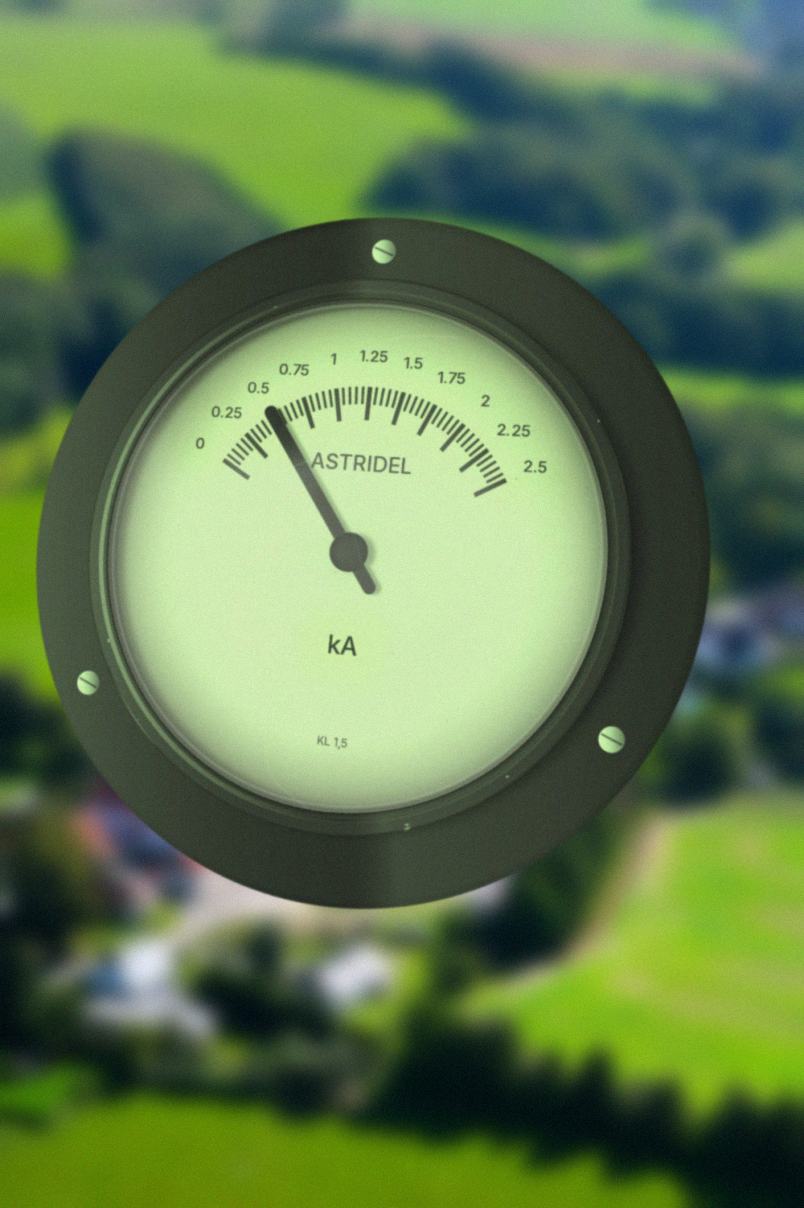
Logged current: 0.5,kA
